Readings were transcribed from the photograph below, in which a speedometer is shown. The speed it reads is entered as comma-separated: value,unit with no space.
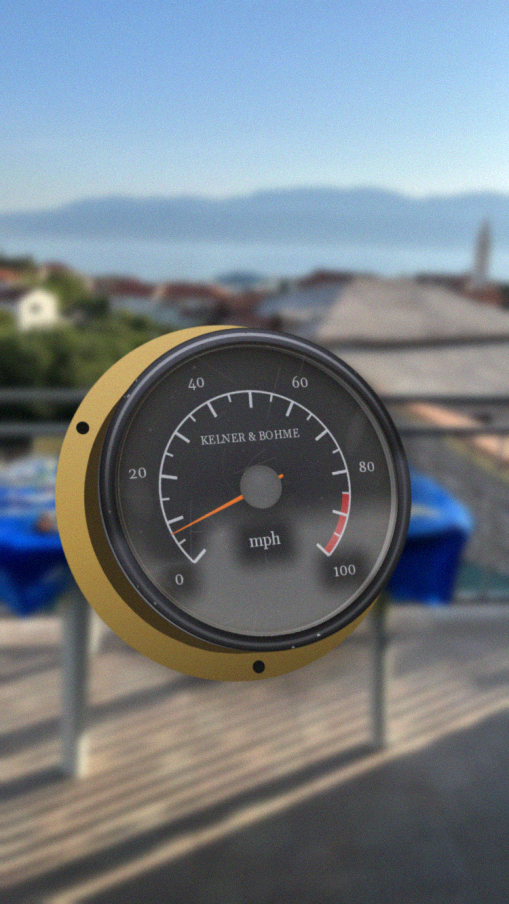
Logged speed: 7.5,mph
